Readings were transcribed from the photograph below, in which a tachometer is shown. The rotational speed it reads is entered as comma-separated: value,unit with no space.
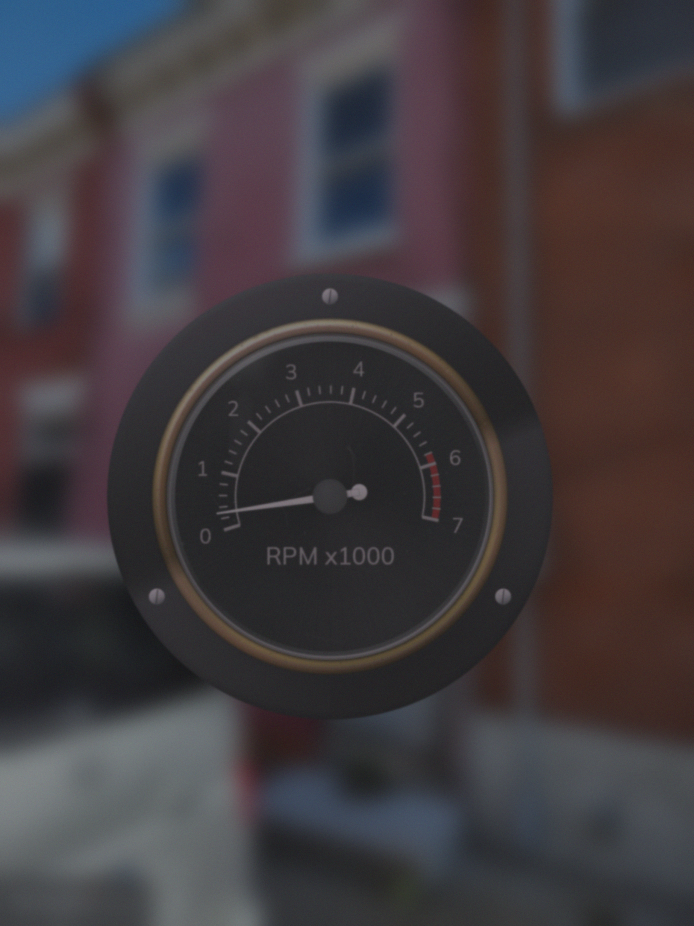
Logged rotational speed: 300,rpm
